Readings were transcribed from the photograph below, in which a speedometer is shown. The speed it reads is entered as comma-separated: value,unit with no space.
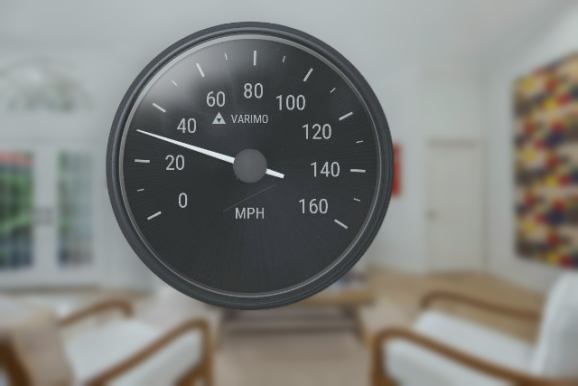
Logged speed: 30,mph
